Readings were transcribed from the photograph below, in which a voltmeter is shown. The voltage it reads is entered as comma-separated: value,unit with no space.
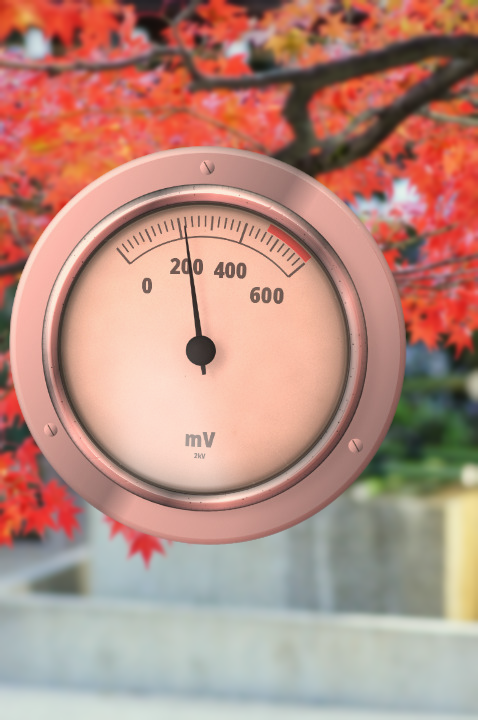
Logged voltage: 220,mV
